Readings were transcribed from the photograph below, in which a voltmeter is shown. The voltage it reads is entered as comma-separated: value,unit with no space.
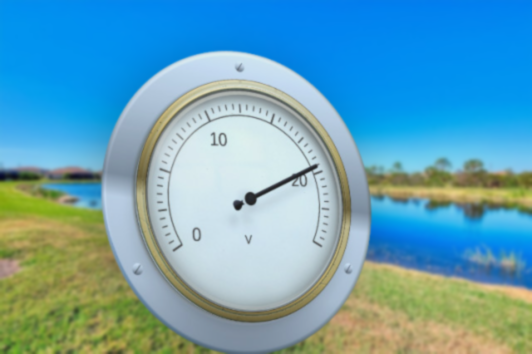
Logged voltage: 19.5,V
